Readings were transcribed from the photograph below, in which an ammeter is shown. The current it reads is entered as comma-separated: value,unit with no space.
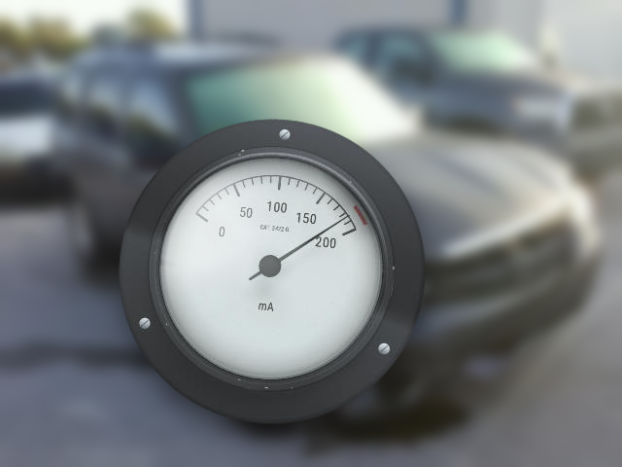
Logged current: 185,mA
